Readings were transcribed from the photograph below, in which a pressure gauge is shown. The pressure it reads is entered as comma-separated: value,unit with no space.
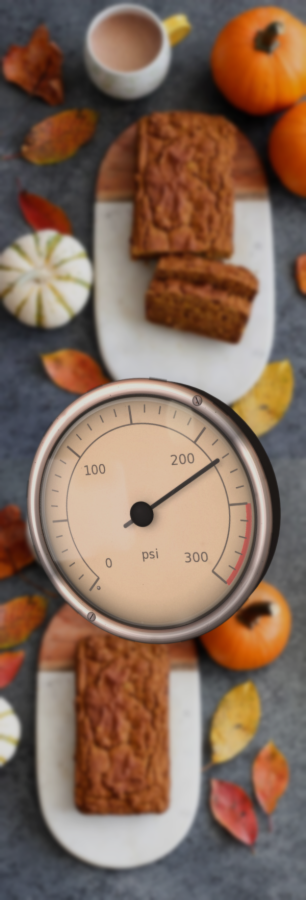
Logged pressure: 220,psi
